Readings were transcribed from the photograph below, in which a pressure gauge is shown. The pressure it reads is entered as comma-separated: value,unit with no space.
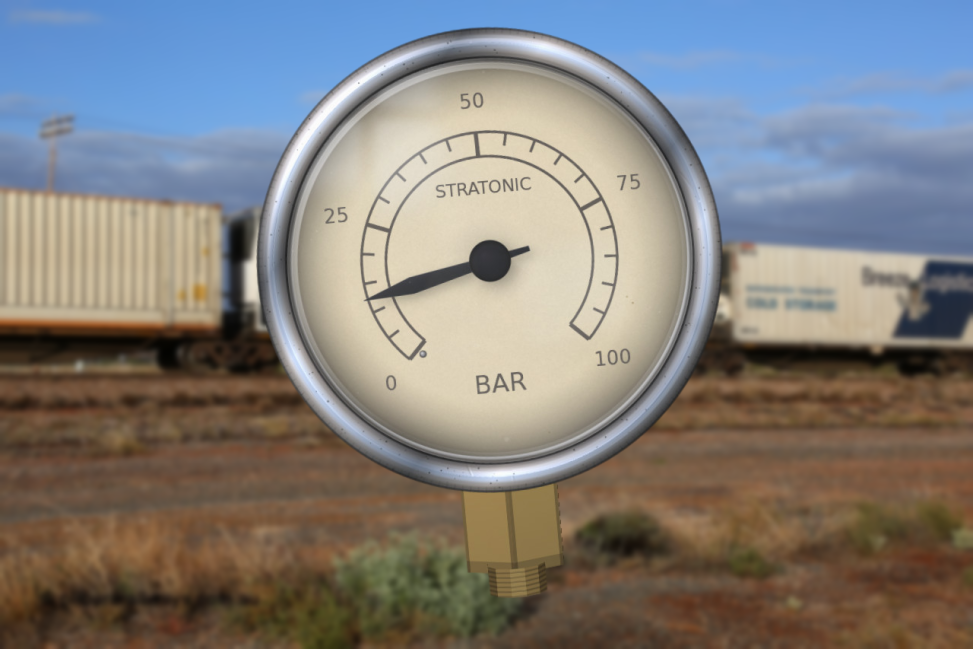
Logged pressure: 12.5,bar
